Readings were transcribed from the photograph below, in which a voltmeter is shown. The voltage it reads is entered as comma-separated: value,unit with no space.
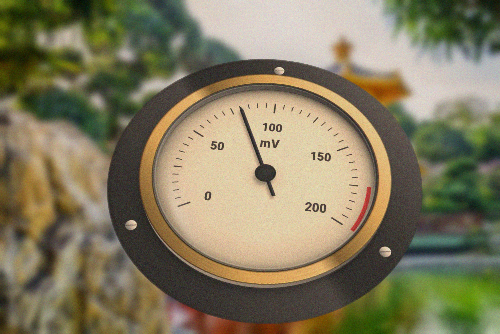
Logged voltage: 80,mV
